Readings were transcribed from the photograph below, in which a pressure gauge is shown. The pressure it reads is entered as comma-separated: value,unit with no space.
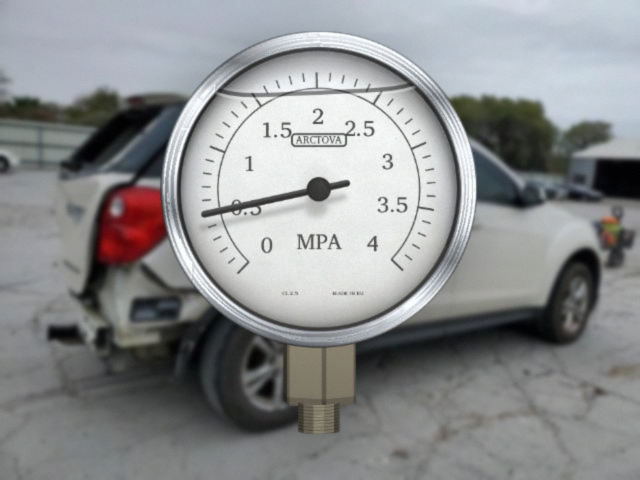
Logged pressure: 0.5,MPa
